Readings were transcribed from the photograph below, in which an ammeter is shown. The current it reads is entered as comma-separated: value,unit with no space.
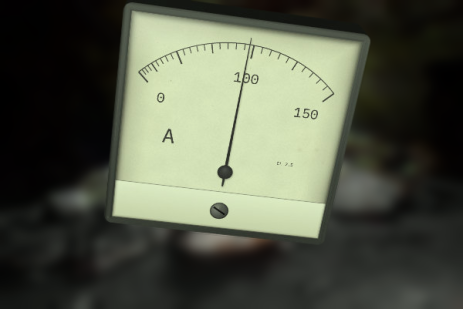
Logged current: 97.5,A
